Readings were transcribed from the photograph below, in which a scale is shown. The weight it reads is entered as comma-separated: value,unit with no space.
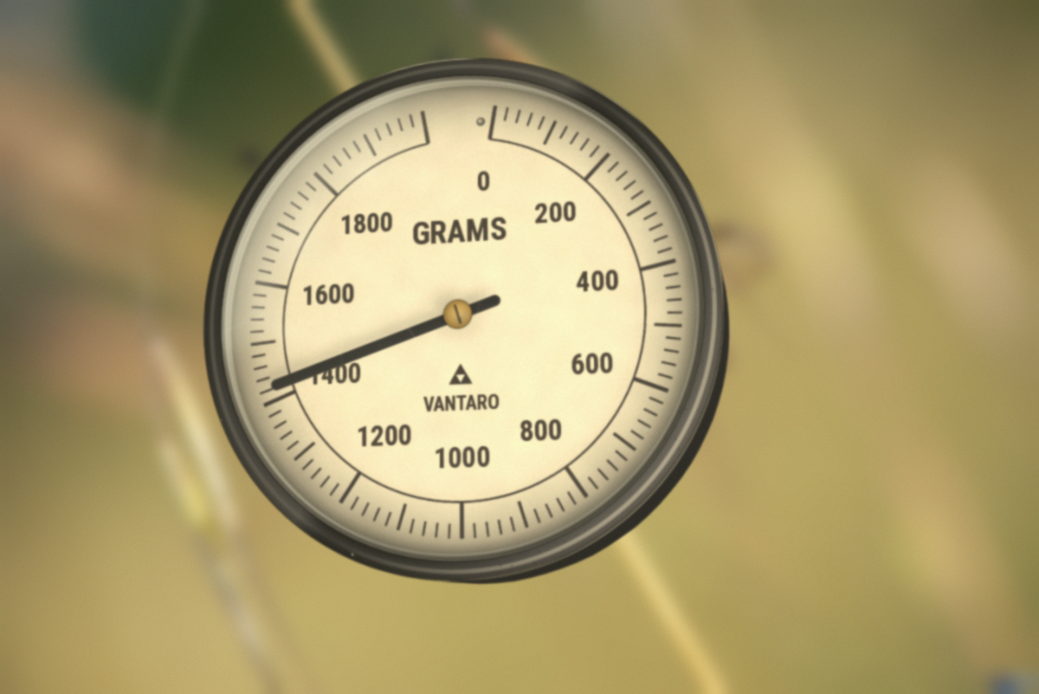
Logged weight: 1420,g
